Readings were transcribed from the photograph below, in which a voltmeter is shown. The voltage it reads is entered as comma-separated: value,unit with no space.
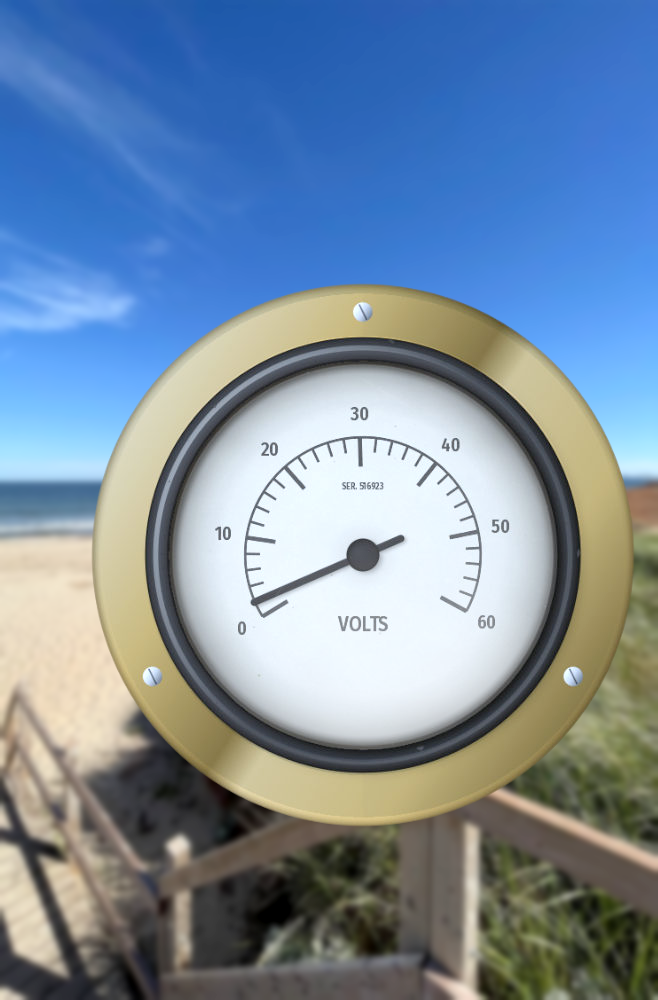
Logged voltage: 2,V
